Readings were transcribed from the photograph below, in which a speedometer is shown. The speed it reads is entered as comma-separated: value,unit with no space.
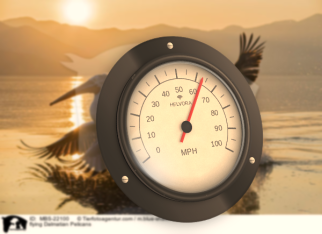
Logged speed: 62.5,mph
